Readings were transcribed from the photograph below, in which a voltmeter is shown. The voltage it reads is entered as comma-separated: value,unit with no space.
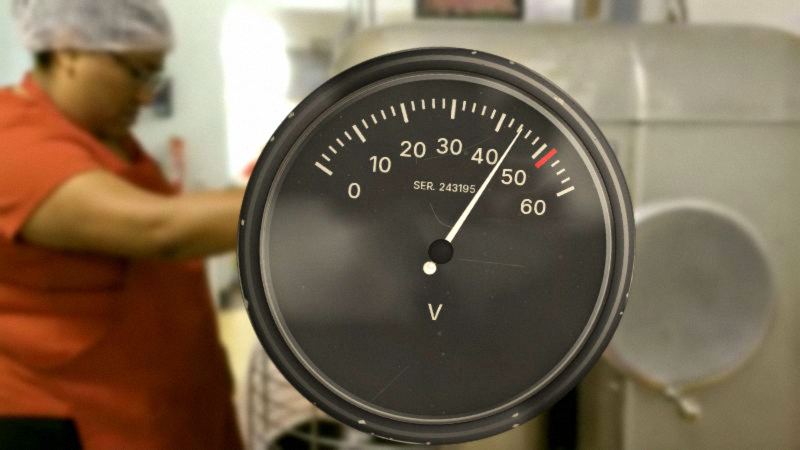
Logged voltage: 44,V
